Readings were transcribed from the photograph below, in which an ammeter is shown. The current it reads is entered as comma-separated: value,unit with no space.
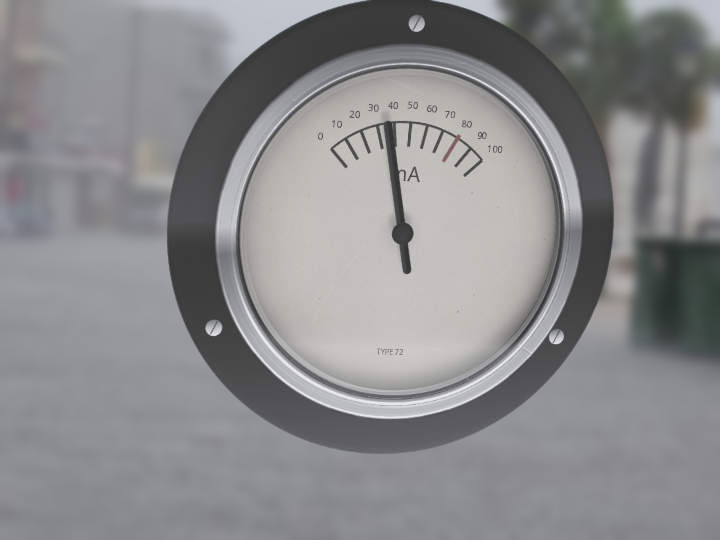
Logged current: 35,mA
